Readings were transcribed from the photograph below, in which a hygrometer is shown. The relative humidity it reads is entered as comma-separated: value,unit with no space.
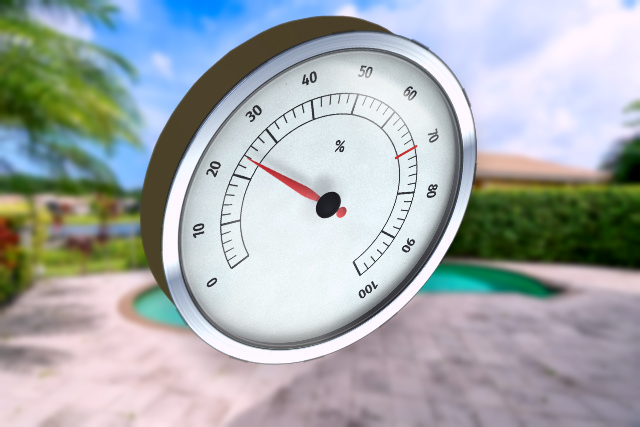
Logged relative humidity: 24,%
